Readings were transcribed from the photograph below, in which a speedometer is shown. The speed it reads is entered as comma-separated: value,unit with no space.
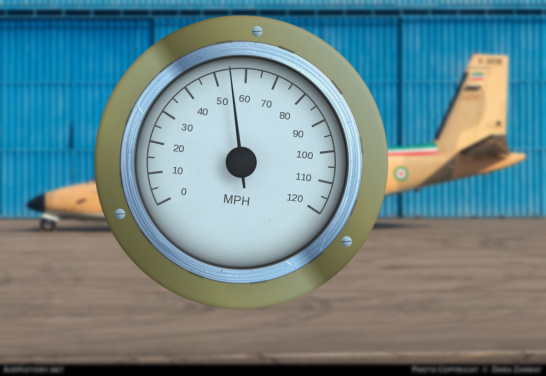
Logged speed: 55,mph
